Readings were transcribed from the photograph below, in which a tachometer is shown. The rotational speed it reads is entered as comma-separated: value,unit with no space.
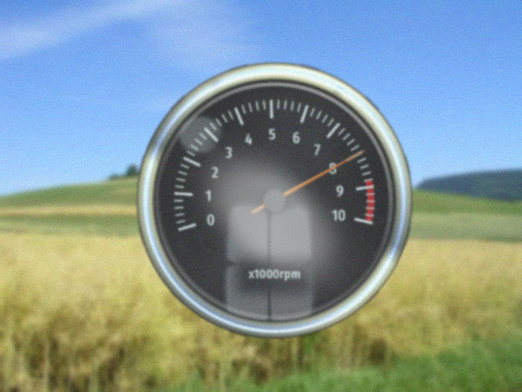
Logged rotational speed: 8000,rpm
